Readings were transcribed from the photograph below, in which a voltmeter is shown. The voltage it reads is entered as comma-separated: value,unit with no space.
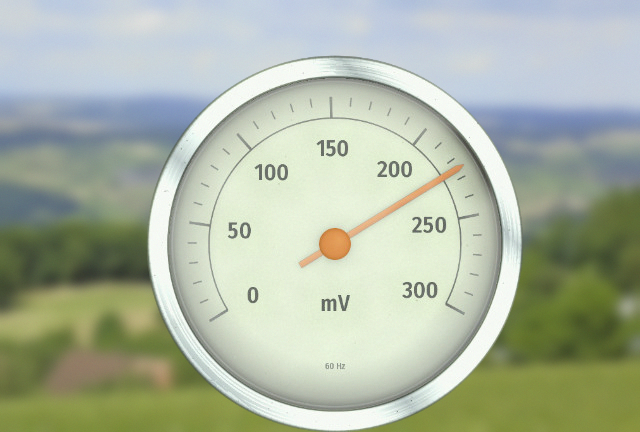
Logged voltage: 225,mV
